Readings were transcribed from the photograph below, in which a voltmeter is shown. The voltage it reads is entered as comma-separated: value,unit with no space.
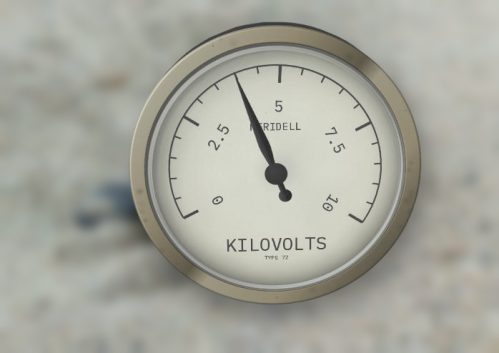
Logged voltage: 4,kV
